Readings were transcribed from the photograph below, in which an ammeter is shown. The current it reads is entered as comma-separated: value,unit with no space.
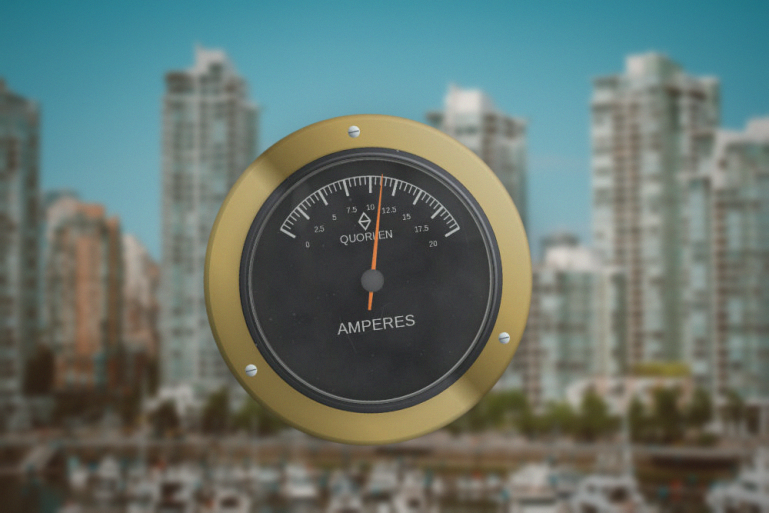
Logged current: 11,A
